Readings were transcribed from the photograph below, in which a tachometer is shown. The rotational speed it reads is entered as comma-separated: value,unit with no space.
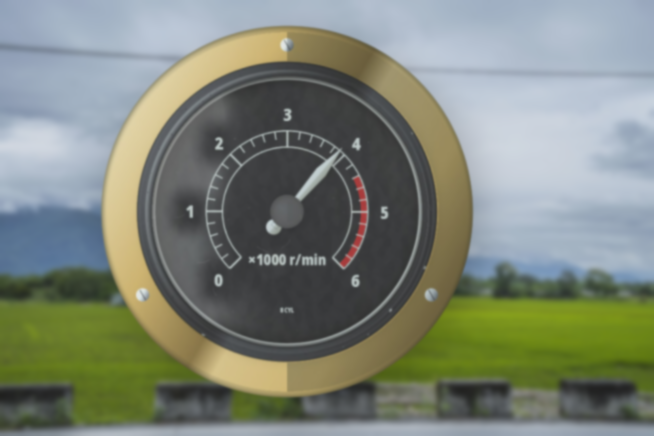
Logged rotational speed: 3900,rpm
